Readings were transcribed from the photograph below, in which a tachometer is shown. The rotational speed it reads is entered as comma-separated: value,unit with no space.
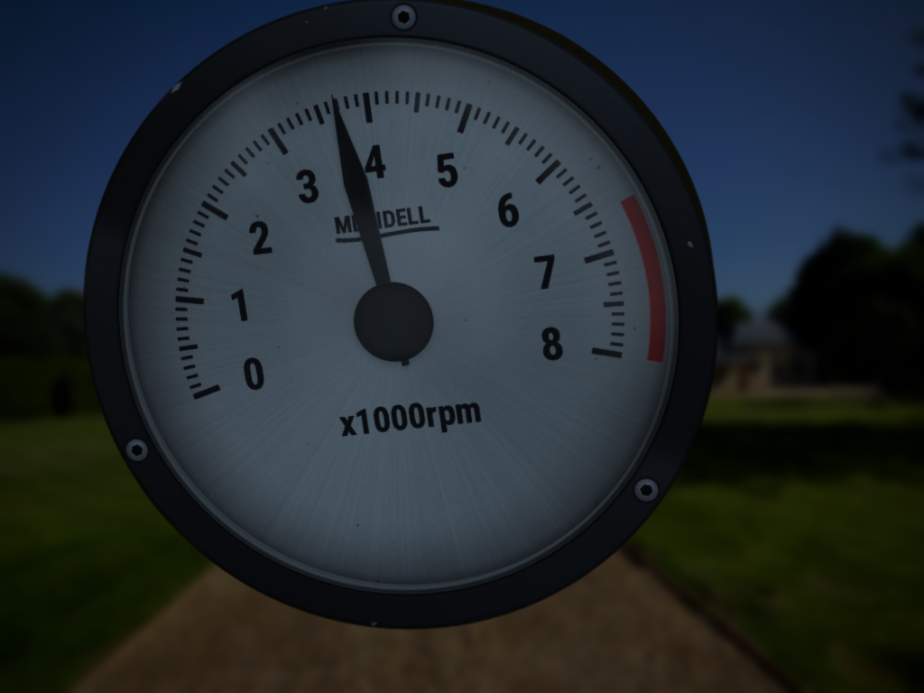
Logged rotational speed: 3700,rpm
